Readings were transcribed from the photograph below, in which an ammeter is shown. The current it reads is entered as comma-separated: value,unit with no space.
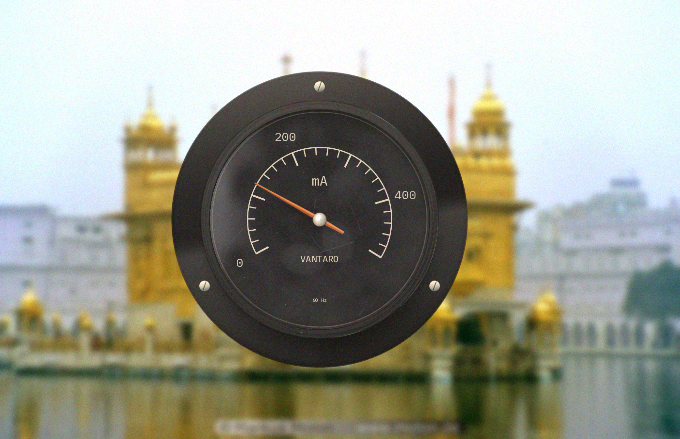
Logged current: 120,mA
